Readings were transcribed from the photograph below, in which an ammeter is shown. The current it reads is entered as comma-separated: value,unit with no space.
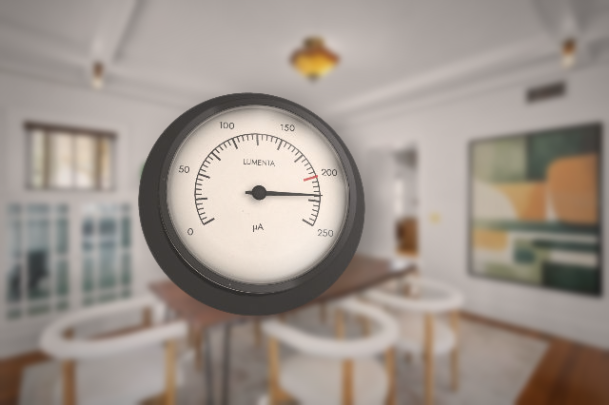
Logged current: 220,µA
